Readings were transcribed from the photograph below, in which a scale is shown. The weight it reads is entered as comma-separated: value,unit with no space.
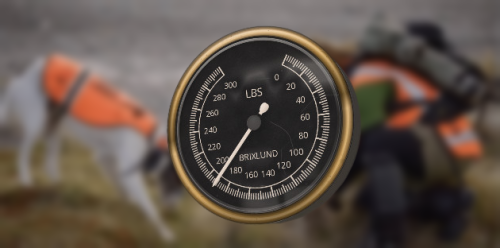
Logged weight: 190,lb
